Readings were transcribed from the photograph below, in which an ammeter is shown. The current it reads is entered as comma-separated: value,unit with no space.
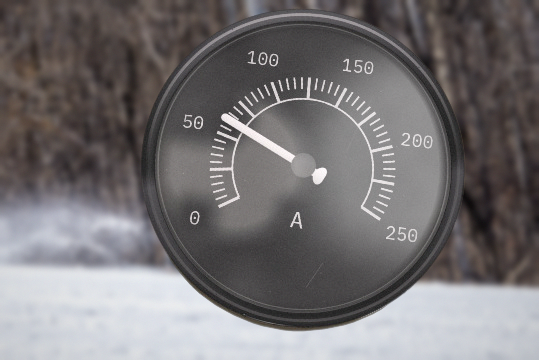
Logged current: 60,A
